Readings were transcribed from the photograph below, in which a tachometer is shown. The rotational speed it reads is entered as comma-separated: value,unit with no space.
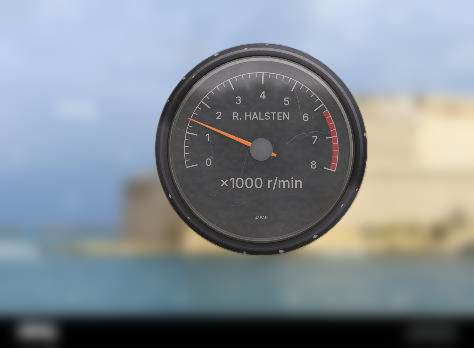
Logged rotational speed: 1400,rpm
